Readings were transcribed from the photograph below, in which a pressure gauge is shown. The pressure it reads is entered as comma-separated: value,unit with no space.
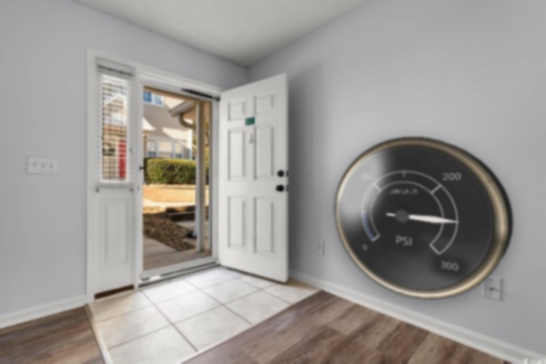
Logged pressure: 250,psi
